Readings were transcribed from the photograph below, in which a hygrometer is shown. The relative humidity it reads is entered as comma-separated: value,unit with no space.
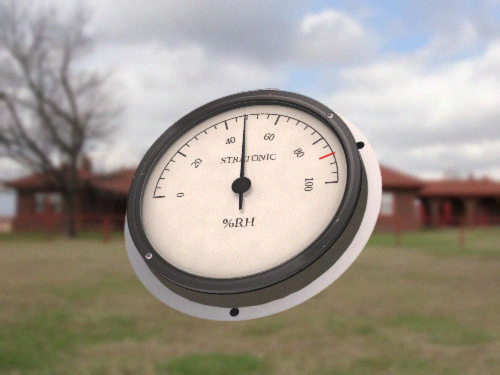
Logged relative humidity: 48,%
